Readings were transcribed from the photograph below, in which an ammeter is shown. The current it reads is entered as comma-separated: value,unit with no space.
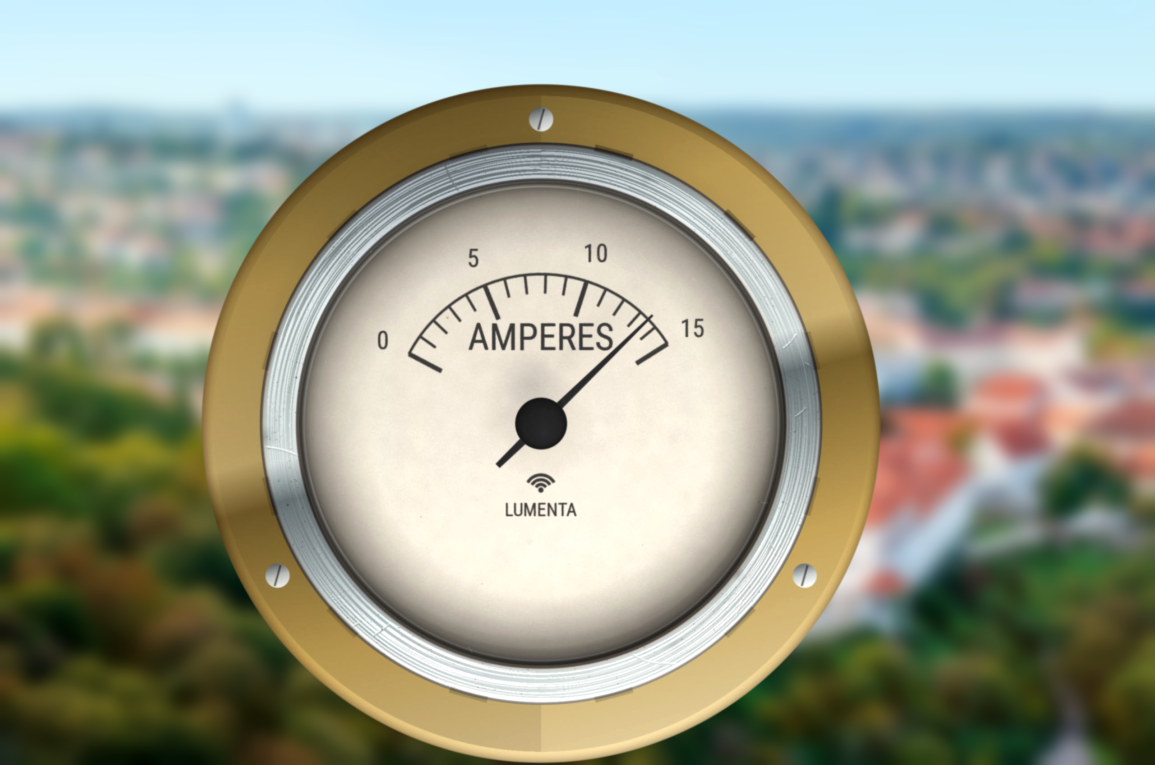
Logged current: 13.5,A
